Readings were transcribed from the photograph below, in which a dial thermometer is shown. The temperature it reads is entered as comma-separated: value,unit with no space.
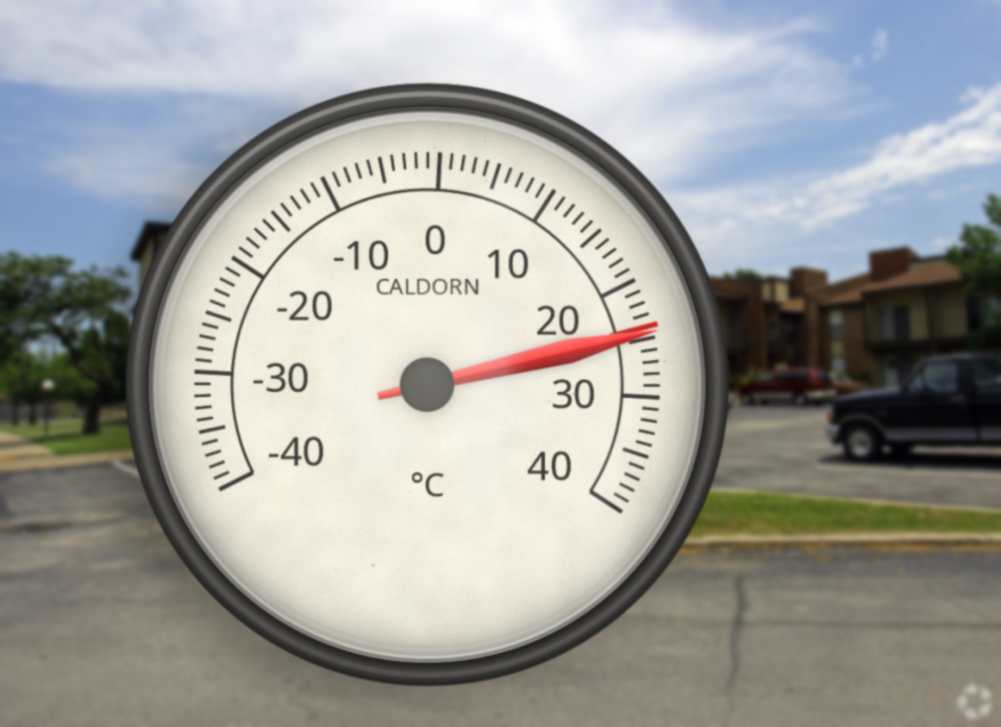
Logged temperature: 24.5,°C
